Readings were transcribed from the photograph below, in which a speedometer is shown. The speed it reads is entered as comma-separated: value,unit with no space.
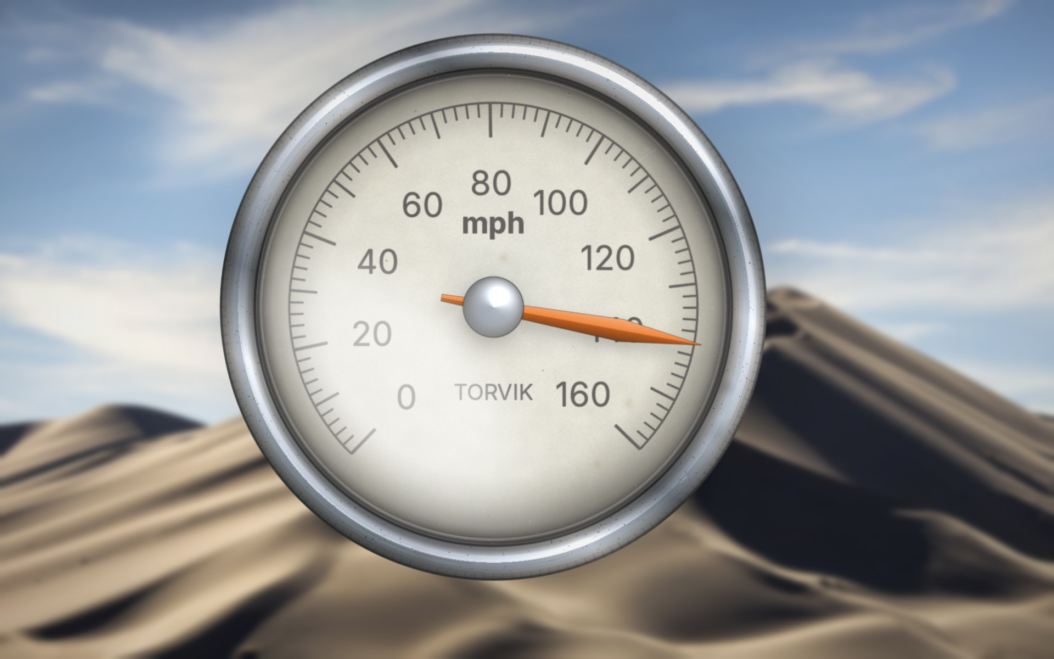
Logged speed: 140,mph
